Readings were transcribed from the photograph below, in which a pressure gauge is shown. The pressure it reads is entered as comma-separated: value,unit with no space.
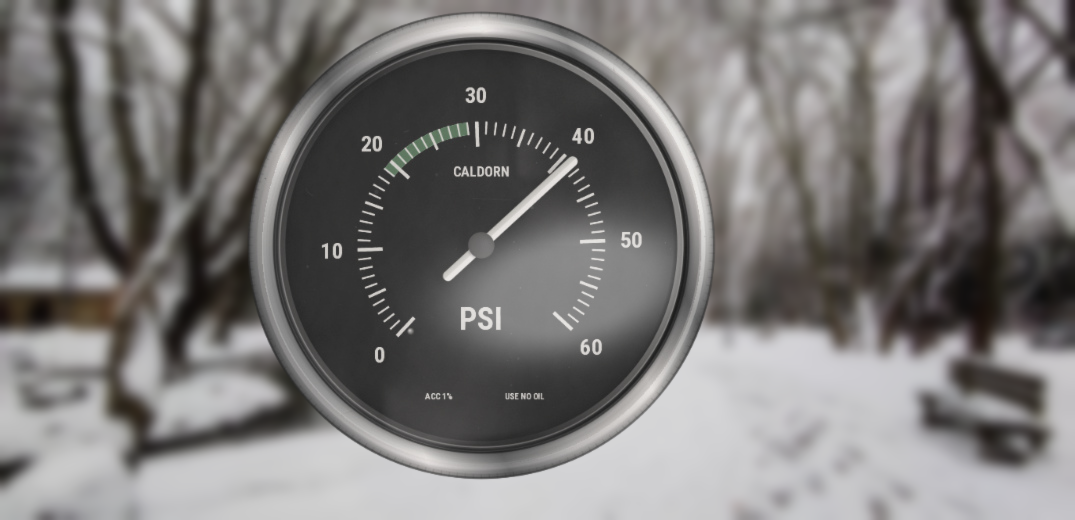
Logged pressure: 41,psi
